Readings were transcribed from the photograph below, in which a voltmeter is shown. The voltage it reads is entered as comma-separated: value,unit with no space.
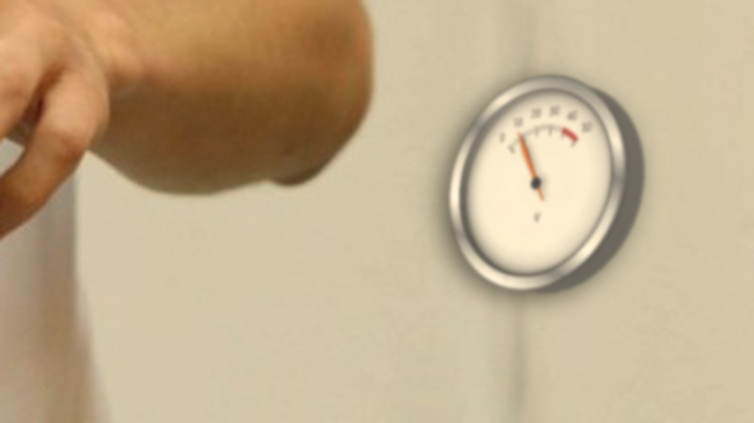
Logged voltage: 10,V
